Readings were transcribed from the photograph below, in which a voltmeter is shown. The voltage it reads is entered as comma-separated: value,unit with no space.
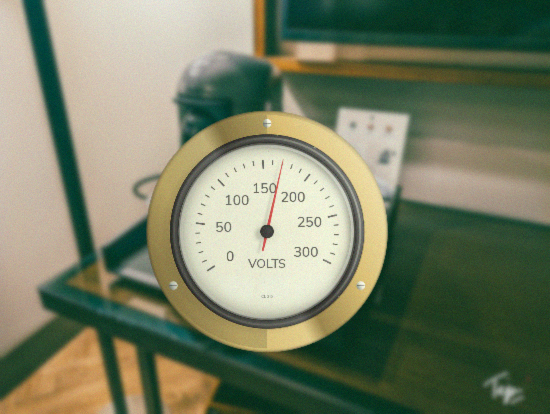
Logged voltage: 170,V
